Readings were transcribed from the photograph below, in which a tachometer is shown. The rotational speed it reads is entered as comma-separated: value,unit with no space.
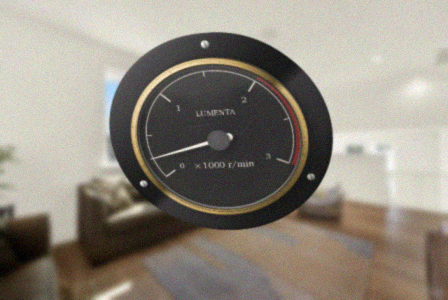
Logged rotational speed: 250,rpm
